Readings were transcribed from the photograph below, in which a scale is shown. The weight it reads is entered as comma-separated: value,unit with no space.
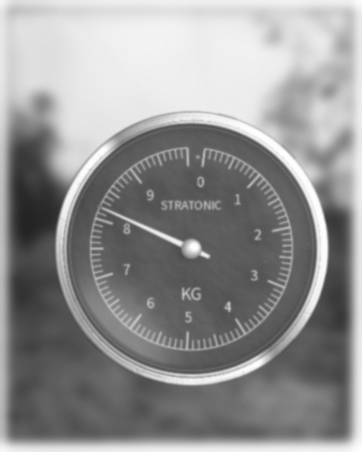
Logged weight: 8.2,kg
